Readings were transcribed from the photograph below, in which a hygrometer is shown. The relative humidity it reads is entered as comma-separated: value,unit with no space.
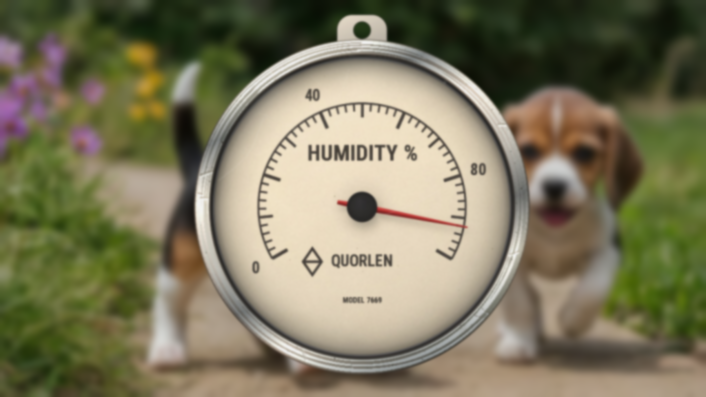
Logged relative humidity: 92,%
